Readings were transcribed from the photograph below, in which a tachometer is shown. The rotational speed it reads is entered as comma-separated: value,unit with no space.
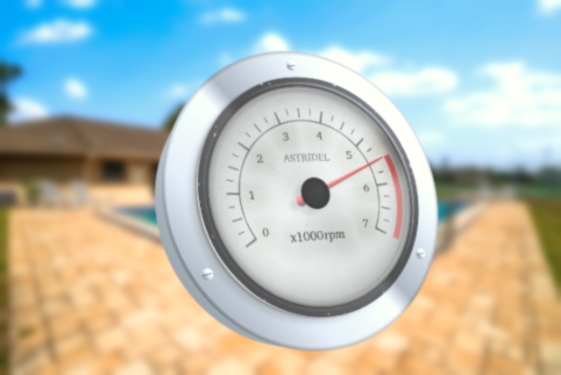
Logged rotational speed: 5500,rpm
